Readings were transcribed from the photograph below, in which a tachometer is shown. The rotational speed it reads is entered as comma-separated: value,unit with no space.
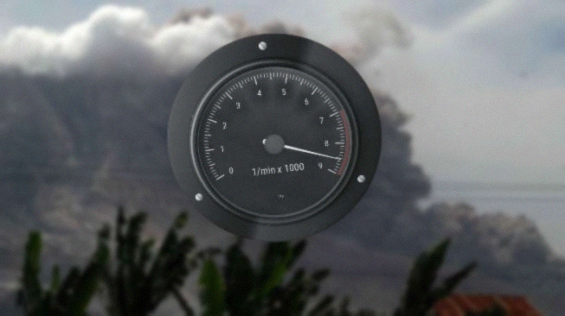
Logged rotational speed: 8500,rpm
